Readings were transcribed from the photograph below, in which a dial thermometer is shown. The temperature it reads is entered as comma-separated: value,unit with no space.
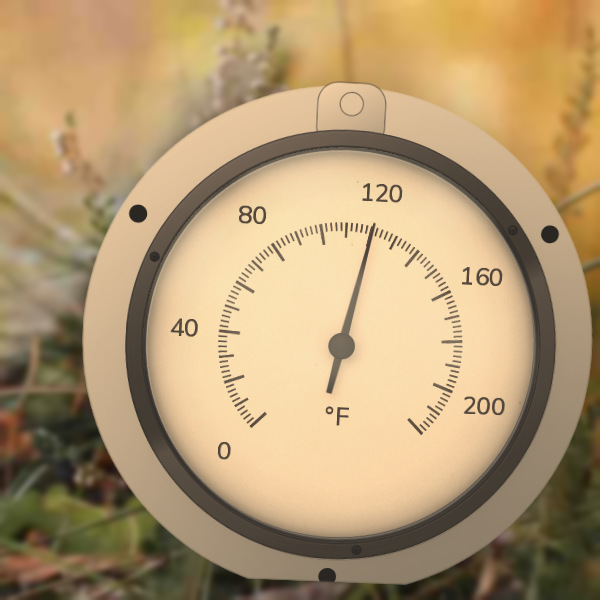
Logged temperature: 120,°F
